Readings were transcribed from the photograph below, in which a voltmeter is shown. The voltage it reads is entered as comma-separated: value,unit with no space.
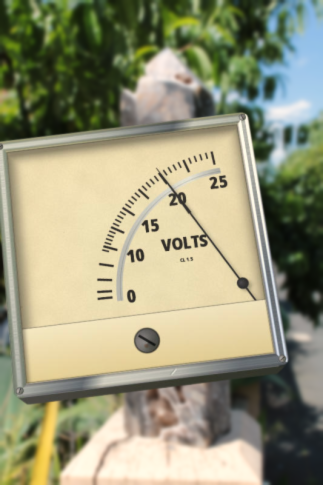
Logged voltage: 20,V
